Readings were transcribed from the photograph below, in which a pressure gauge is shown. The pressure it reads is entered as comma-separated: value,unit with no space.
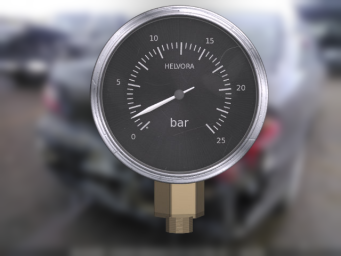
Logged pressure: 1.5,bar
